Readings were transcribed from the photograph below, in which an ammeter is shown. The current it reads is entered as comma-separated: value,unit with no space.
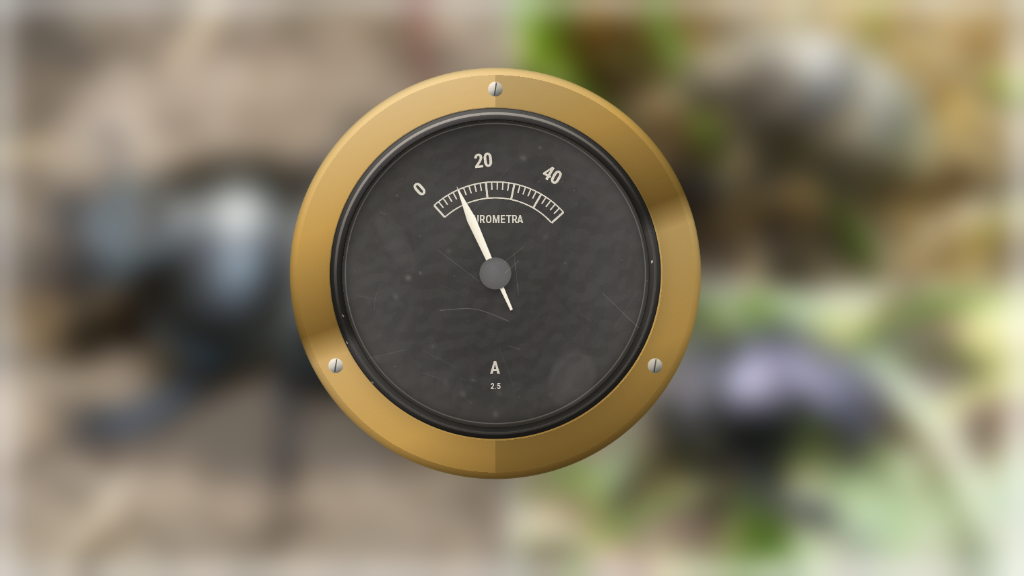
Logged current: 10,A
